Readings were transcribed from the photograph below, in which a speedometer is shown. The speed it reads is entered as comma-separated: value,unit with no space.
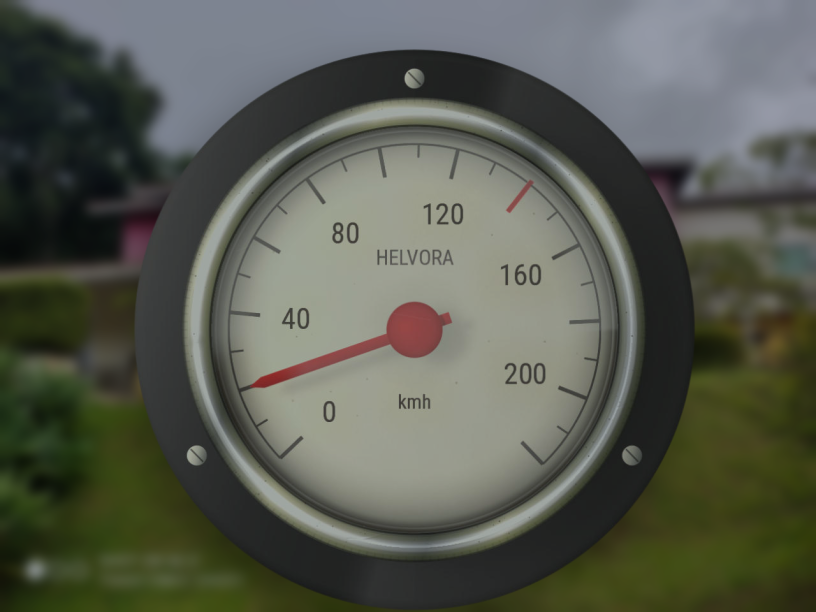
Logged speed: 20,km/h
